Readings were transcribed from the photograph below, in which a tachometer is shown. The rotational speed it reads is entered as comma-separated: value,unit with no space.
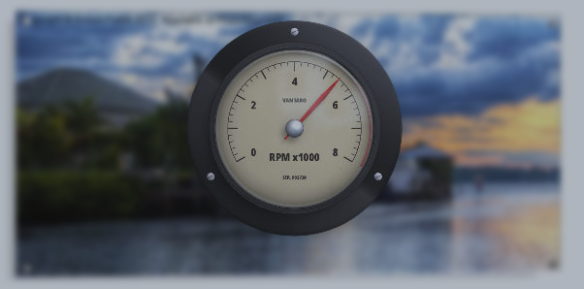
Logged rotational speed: 5400,rpm
